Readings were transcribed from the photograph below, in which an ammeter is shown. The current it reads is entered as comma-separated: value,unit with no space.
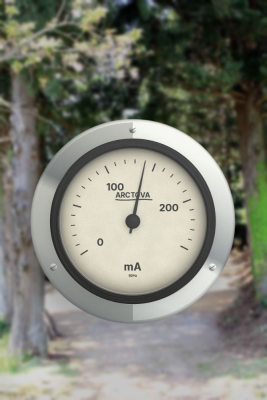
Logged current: 140,mA
